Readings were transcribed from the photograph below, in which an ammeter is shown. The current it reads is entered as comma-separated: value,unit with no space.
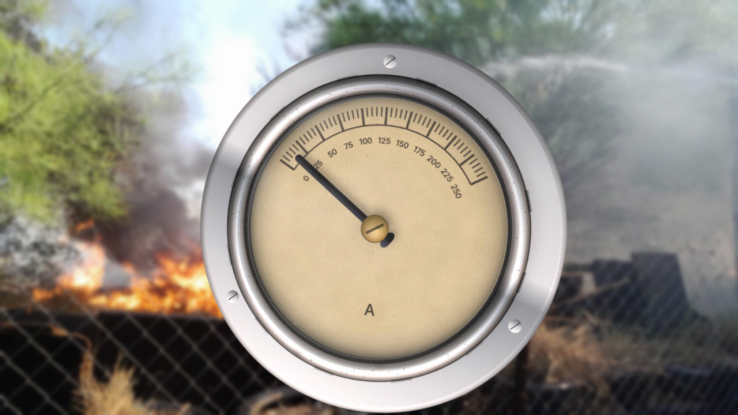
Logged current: 15,A
